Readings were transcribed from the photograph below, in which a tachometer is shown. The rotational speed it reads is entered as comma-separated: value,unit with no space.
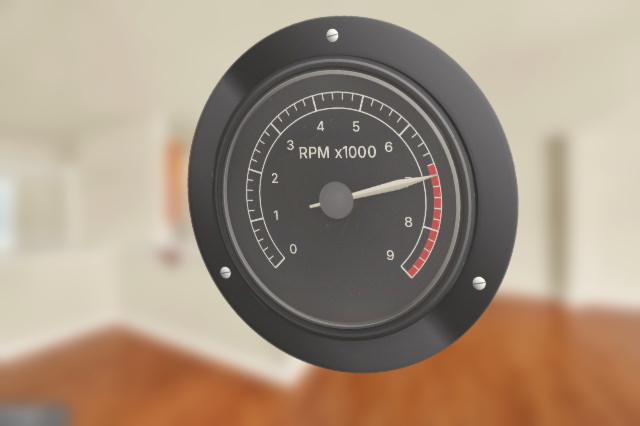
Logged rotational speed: 7000,rpm
